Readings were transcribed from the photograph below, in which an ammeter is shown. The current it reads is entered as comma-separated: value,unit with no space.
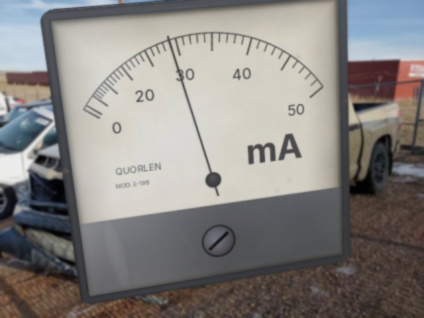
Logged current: 29,mA
